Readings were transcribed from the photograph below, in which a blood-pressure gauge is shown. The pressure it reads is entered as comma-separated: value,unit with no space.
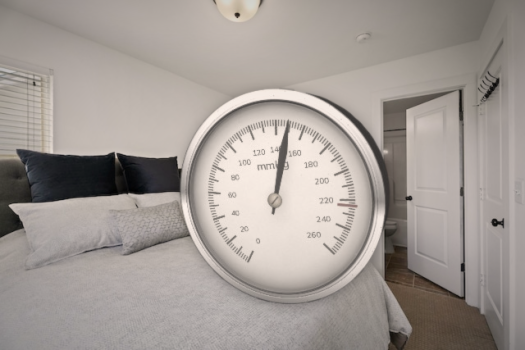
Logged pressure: 150,mmHg
